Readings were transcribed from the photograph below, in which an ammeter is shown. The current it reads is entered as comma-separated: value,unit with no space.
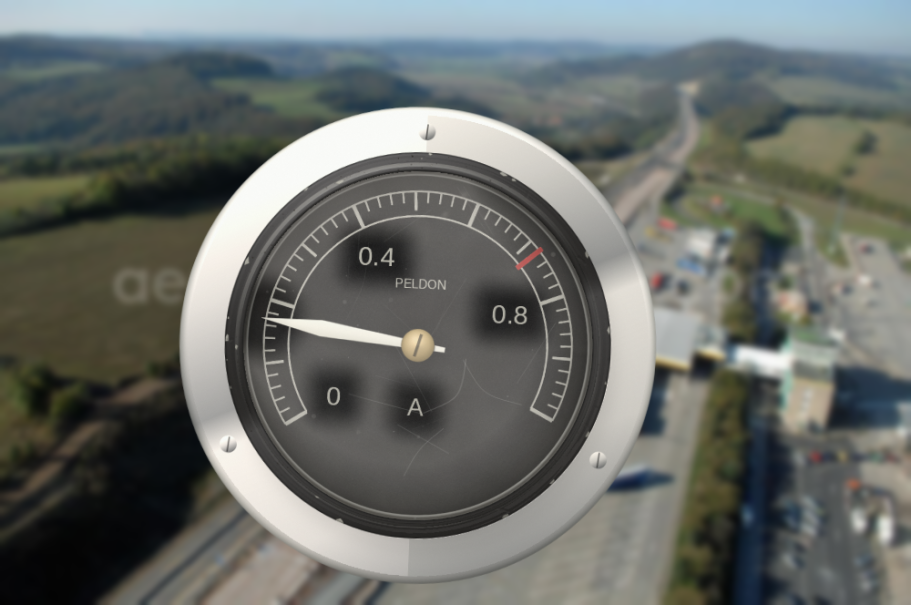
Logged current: 0.17,A
